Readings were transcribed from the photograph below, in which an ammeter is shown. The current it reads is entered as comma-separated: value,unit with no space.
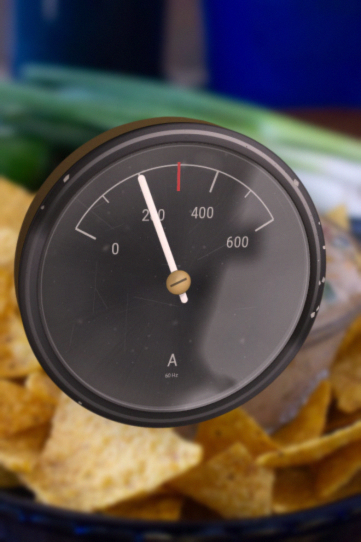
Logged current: 200,A
